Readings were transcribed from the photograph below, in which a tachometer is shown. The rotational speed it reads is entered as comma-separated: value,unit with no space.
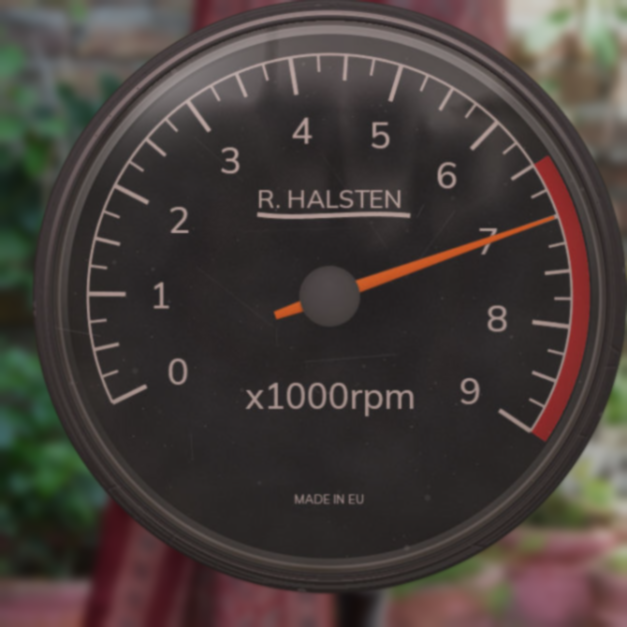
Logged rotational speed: 7000,rpm
